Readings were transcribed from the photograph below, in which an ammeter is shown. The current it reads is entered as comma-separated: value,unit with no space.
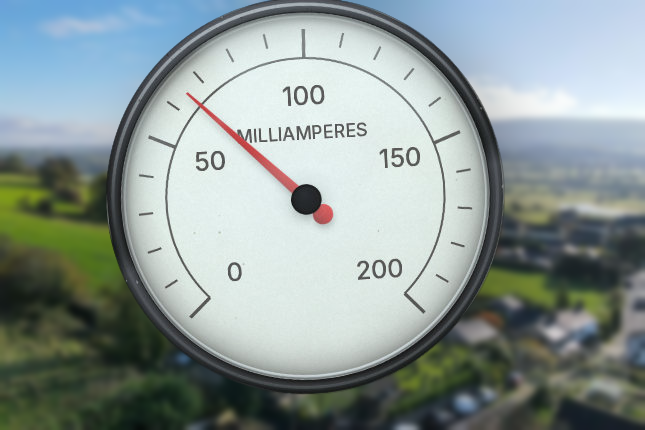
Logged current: 65,mA
